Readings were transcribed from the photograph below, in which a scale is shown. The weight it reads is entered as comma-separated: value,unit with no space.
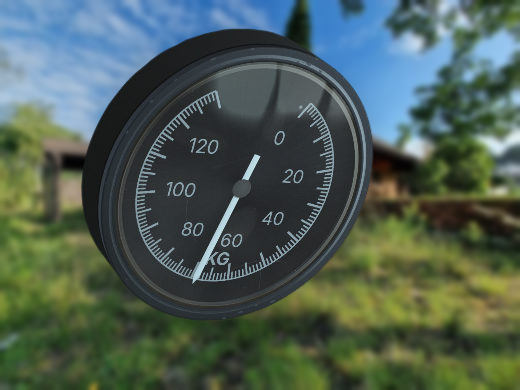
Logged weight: 70,kg
